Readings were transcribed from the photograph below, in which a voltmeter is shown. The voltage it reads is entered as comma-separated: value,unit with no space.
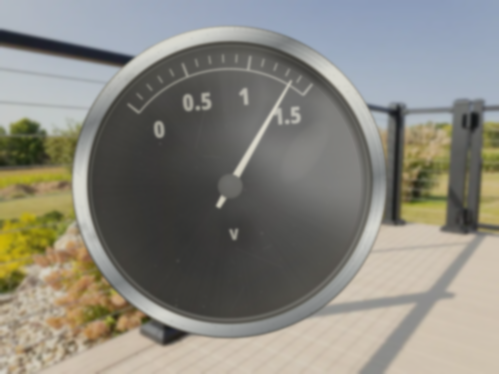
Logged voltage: 1.35,V
